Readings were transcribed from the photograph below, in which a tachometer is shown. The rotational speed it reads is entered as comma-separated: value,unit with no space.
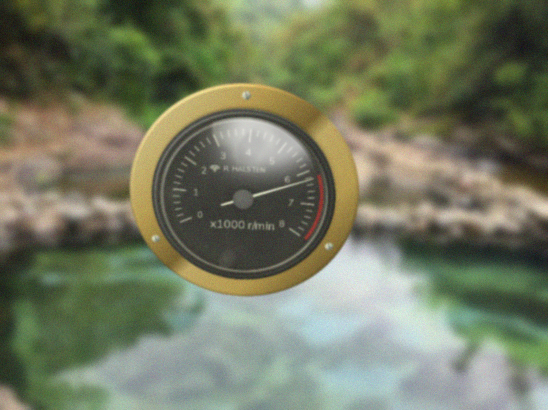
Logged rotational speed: 6200,rpm
